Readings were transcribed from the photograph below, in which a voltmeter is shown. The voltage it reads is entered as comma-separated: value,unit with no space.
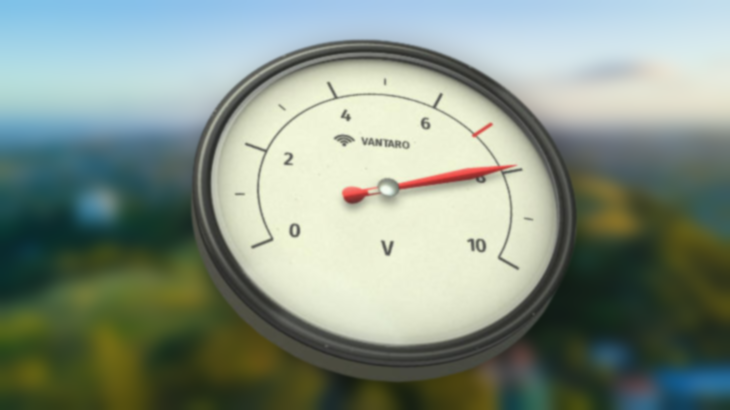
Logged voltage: 8,V
